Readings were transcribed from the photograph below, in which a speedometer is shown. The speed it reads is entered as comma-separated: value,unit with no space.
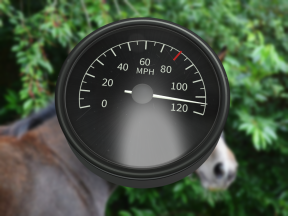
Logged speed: 115,mph
